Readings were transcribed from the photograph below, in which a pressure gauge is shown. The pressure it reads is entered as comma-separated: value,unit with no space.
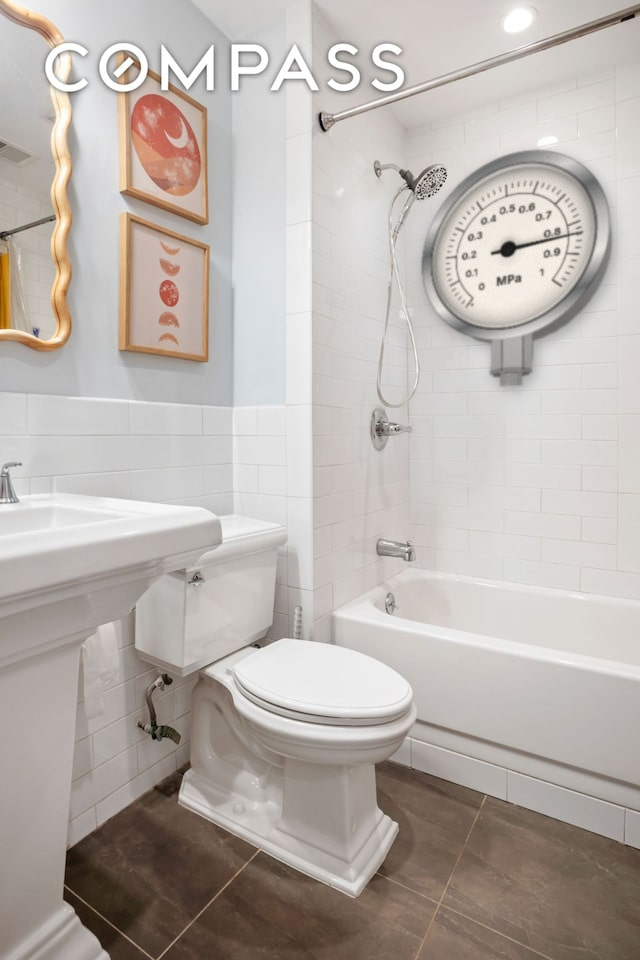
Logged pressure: 0.84,MPa
